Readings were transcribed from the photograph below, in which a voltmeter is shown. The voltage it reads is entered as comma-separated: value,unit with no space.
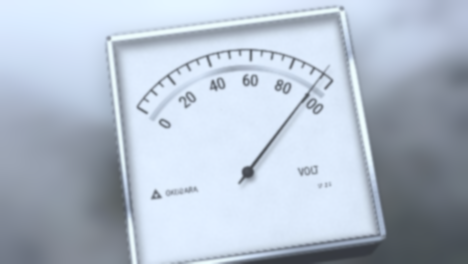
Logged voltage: 95,V
